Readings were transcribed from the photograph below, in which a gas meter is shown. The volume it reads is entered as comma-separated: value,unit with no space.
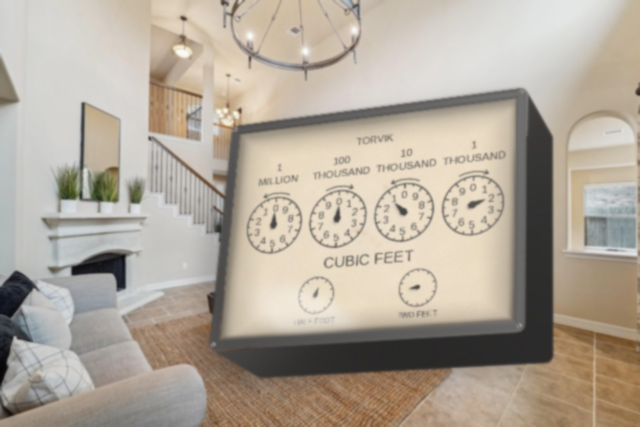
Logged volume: 1200,ft³
